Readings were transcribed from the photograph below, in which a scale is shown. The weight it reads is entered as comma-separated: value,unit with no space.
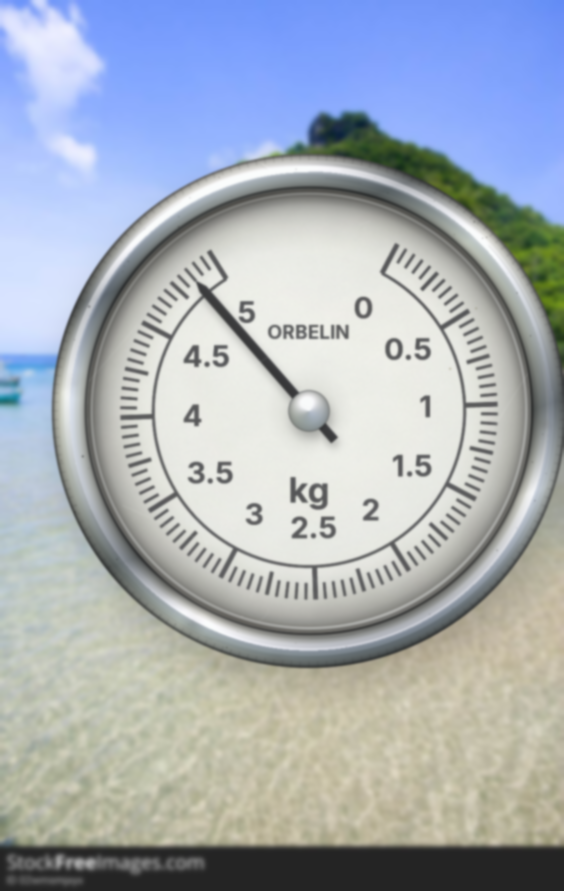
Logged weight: 4.85,kg
